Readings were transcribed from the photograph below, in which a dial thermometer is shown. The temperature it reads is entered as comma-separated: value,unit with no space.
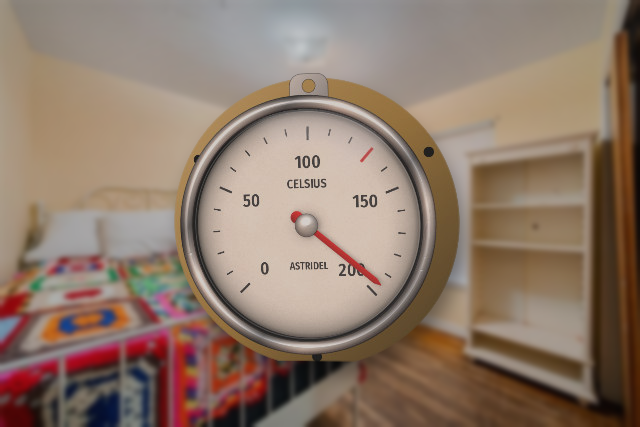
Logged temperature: 195,°C
